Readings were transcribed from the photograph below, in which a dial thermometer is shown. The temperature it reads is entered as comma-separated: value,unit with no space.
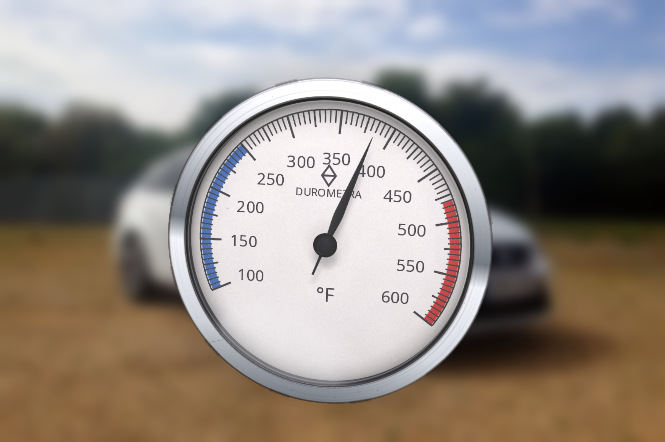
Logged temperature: 385,°F
